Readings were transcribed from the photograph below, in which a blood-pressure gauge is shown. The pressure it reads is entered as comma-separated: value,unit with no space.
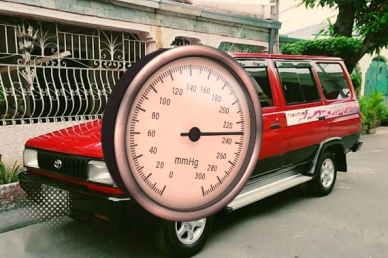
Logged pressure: 230,mmHg
